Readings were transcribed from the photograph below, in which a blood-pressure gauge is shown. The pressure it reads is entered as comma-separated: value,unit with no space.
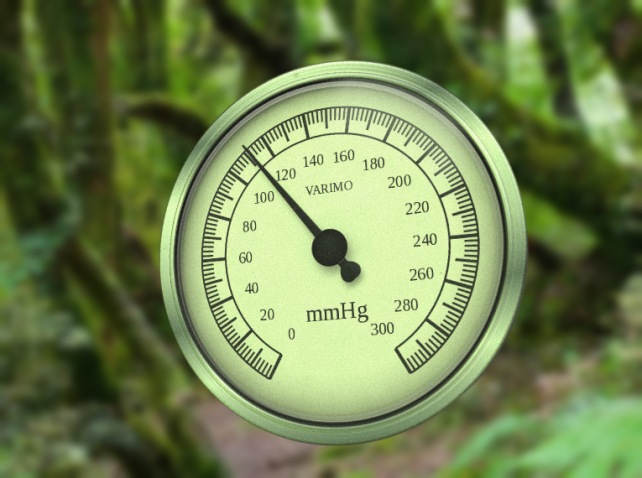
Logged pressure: 112,mmHg
